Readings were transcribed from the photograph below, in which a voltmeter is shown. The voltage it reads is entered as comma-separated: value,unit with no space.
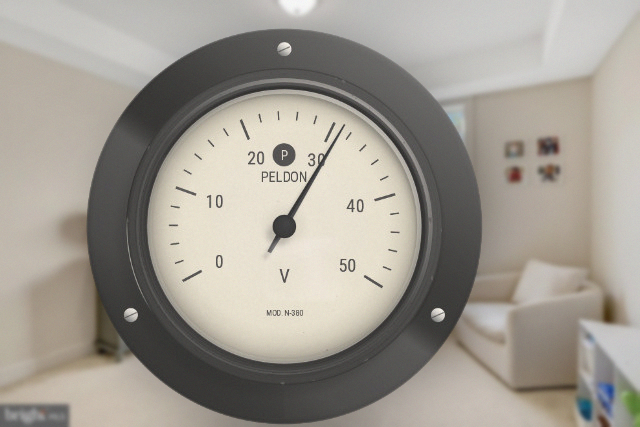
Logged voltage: 31,V
